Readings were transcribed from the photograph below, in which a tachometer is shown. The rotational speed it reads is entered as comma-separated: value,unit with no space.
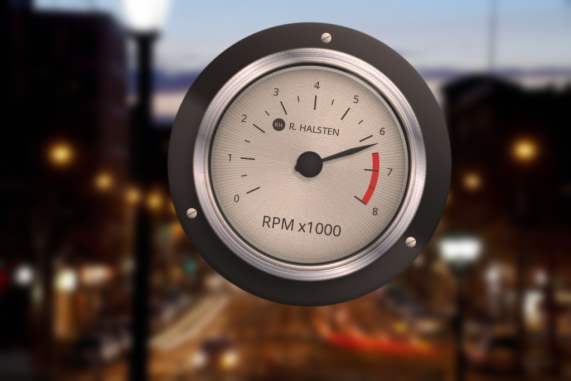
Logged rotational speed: 6250,rpm
